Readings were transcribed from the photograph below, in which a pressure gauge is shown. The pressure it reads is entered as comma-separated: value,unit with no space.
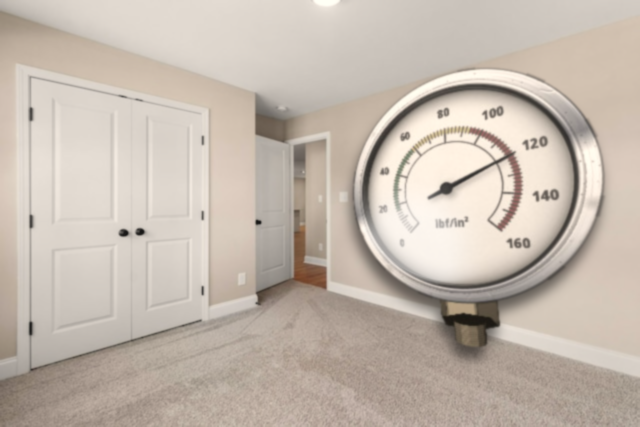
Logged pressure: 120,psi
